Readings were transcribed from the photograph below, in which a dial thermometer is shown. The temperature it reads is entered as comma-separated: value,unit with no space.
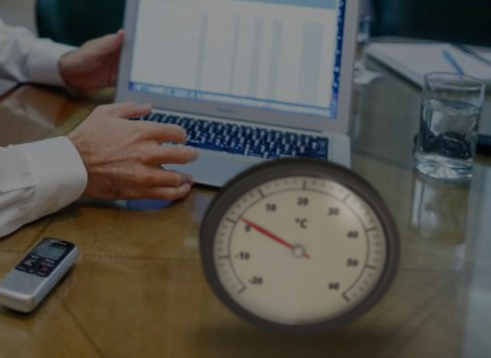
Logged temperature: 2,°C
